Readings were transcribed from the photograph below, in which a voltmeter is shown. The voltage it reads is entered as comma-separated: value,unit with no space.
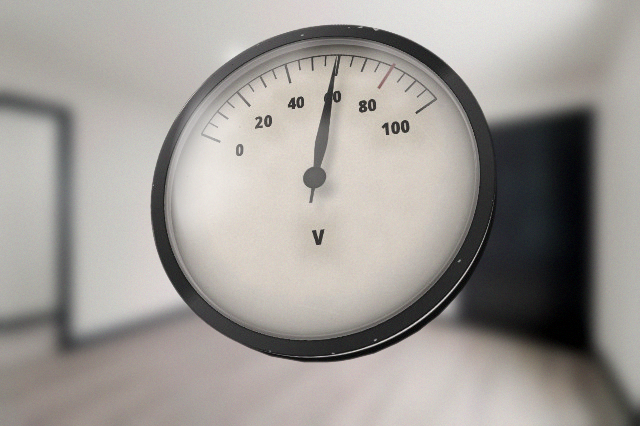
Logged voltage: 60,V
